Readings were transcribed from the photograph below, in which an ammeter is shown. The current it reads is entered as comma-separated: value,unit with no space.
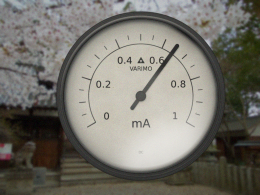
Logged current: 0.65,mA
